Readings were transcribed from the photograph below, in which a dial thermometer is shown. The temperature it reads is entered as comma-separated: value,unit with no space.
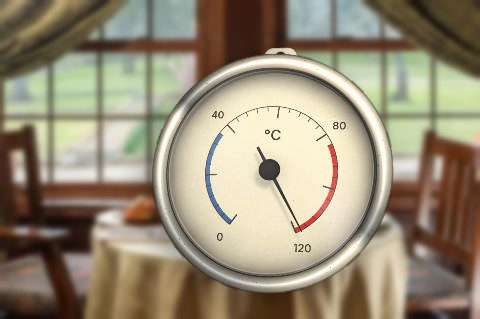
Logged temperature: 118,°C
